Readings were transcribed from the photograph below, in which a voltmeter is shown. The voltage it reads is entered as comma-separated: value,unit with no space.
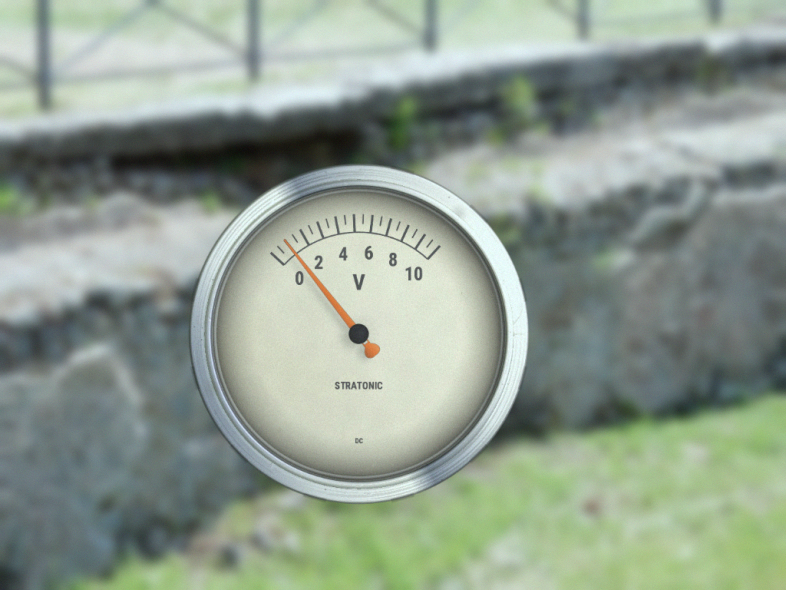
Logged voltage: 1,V
